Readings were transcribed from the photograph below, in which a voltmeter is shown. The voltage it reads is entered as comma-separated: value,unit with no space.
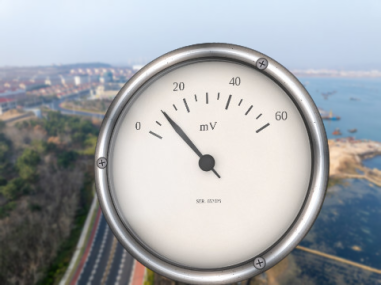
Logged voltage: 10,mV
